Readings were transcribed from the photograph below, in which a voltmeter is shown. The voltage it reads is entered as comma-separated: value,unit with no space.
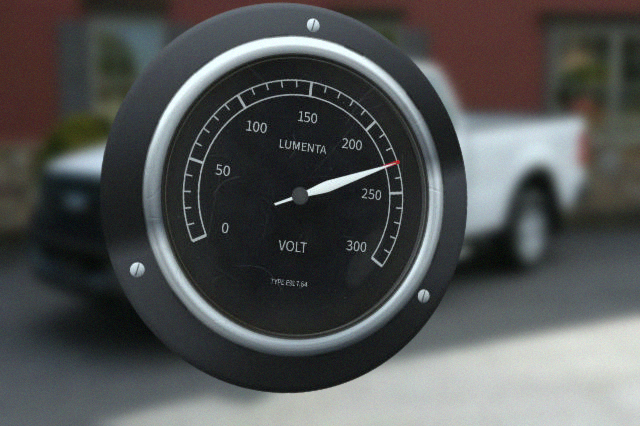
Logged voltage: 230,V
